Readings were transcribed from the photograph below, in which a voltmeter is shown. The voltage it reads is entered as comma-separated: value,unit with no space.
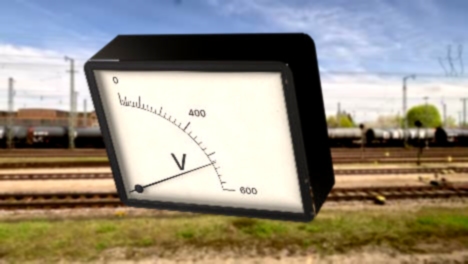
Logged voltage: 520,V
